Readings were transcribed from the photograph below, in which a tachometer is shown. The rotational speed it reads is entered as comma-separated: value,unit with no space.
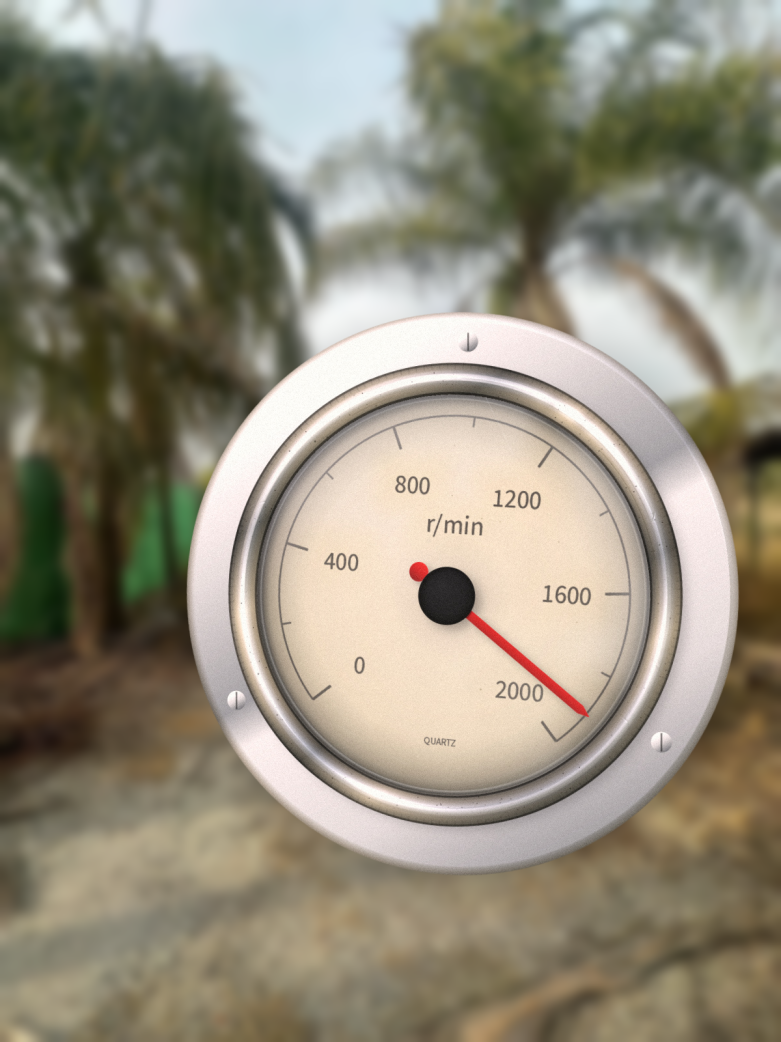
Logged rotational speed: 1900,rpm
